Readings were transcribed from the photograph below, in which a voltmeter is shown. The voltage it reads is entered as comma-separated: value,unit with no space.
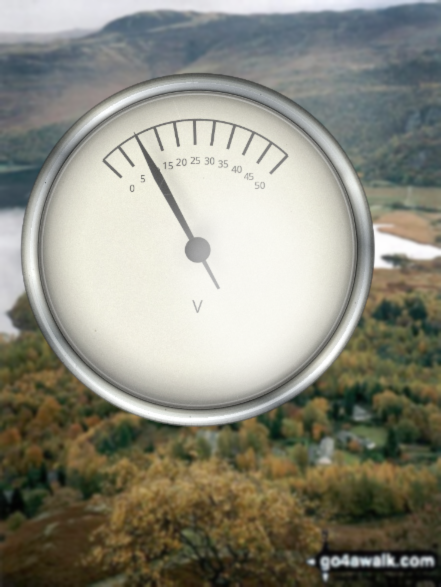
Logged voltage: 10,V
